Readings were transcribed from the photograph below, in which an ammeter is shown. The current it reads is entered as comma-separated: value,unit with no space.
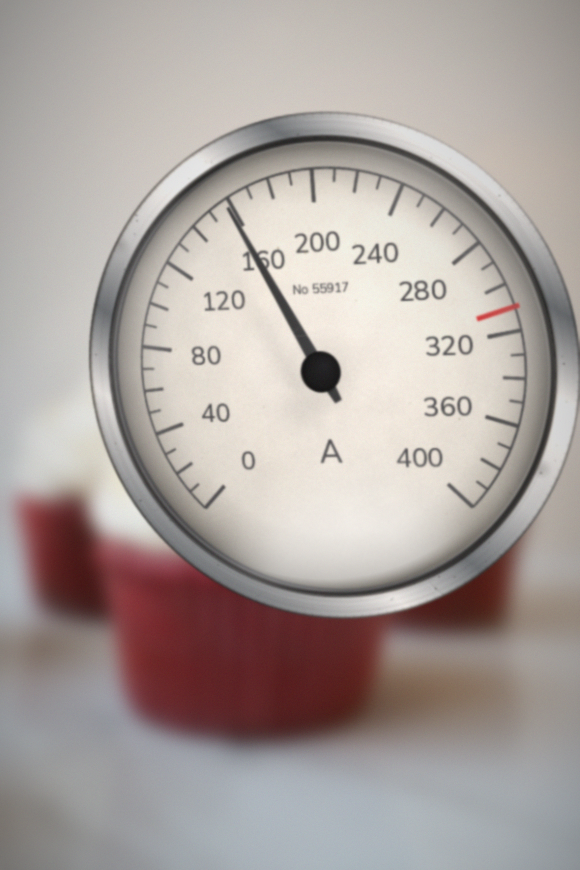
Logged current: 160,A
